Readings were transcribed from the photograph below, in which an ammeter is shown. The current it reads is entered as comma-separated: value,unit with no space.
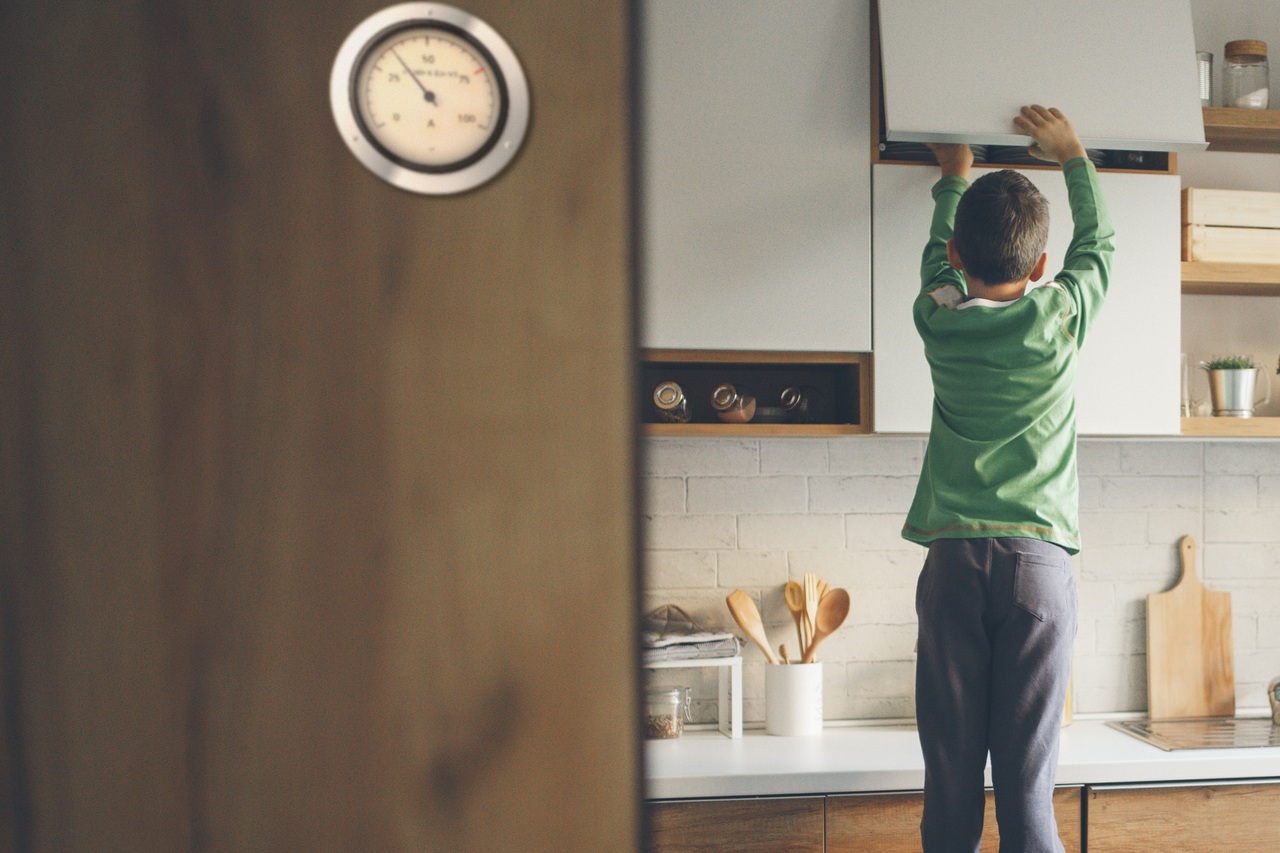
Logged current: 35,A
